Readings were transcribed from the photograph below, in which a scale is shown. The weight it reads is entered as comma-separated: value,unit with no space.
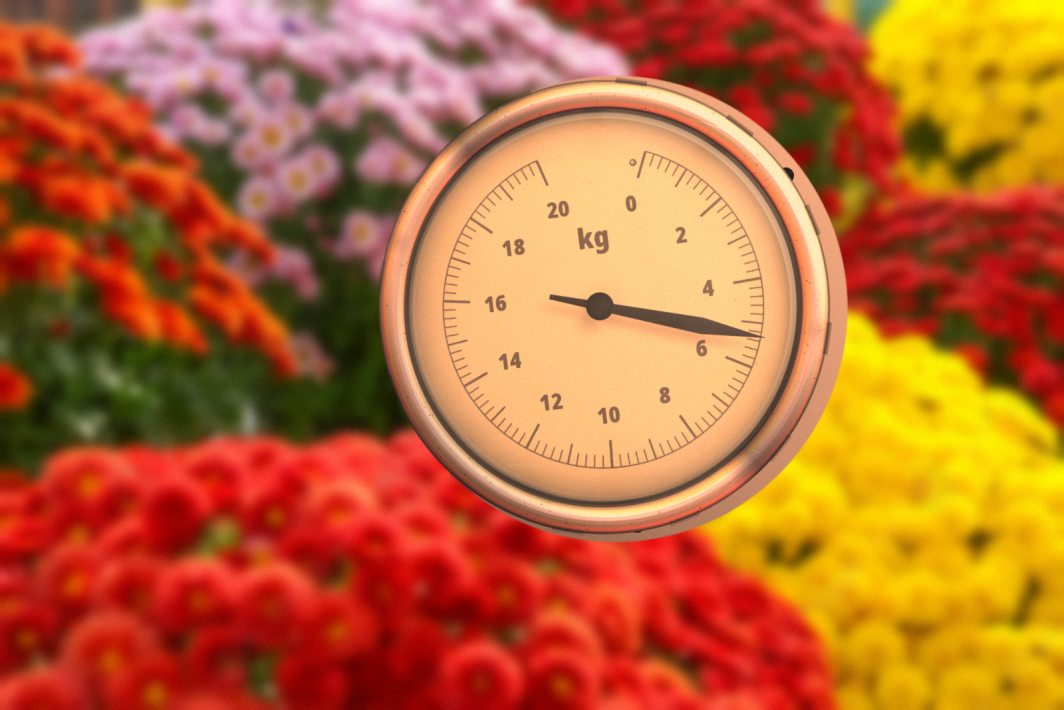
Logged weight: 5.3,kg
